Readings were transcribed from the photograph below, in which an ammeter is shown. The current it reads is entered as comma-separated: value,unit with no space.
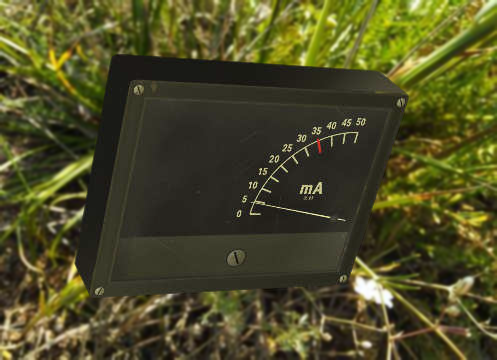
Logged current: 5,mA
